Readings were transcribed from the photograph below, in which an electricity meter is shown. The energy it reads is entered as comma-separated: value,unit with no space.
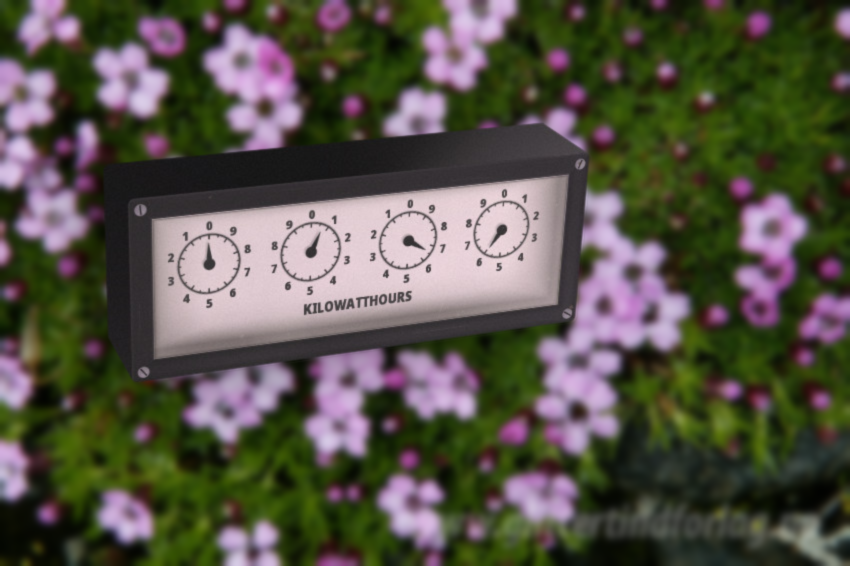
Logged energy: 66,kWh
